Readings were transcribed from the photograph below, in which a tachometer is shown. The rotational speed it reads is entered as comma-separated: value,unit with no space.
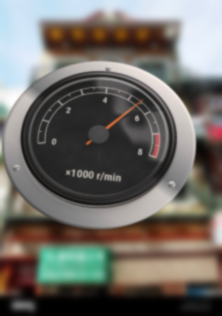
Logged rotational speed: 5500,rpm
